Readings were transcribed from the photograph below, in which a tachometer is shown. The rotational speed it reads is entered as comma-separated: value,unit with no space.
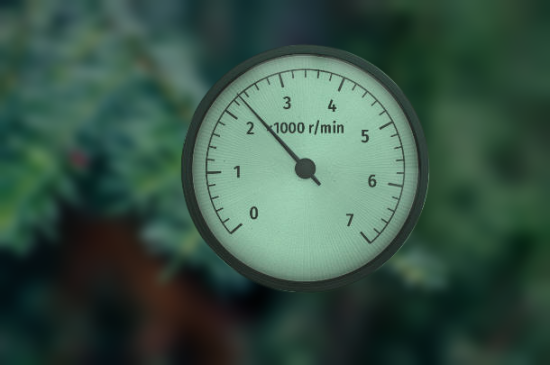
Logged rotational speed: 2300,rpm
